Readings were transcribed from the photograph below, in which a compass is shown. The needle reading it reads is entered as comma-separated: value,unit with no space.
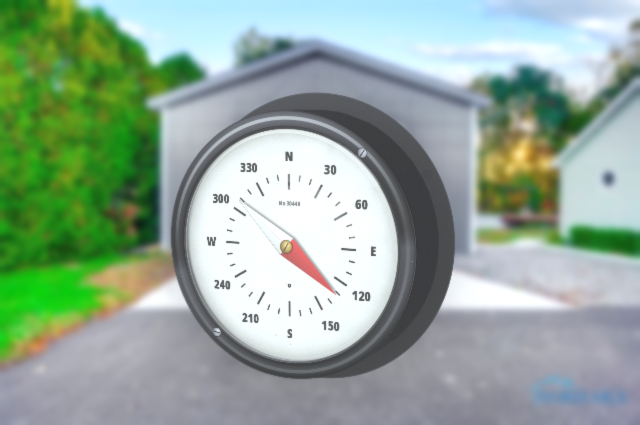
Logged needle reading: 130,°
